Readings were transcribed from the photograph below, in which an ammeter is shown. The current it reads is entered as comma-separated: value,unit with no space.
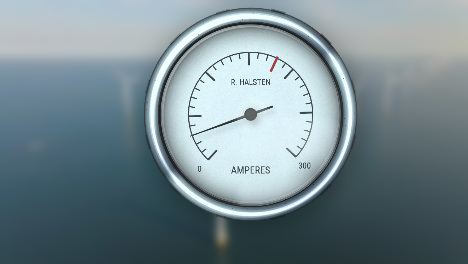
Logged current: 30,A
